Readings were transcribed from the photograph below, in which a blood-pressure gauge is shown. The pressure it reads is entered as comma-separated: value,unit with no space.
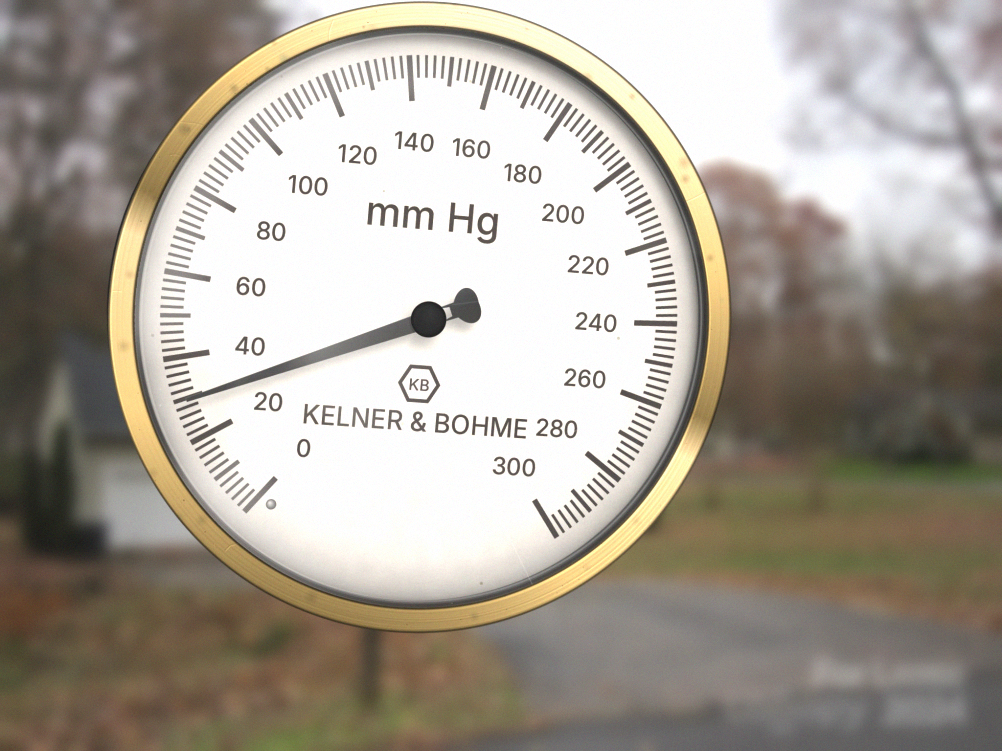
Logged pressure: 30,mmHg
